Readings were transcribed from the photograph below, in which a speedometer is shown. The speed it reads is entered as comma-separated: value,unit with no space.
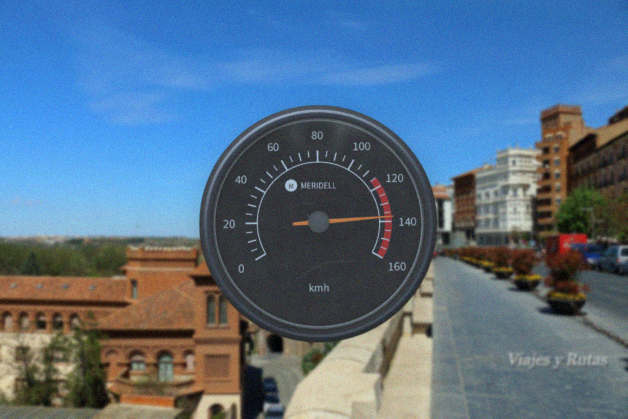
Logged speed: 137.5,km/h
